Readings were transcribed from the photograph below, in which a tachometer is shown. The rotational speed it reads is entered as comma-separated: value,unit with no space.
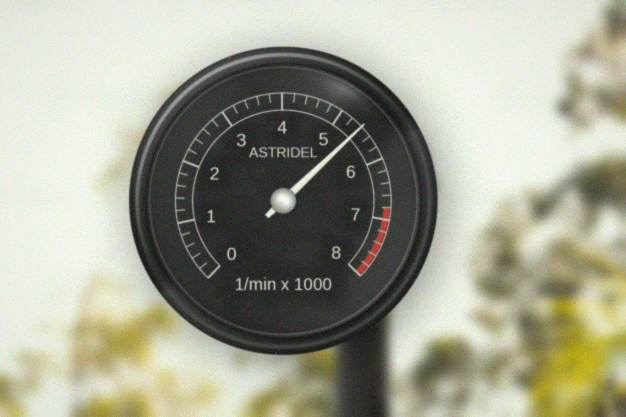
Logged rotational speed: 5400,rpm
